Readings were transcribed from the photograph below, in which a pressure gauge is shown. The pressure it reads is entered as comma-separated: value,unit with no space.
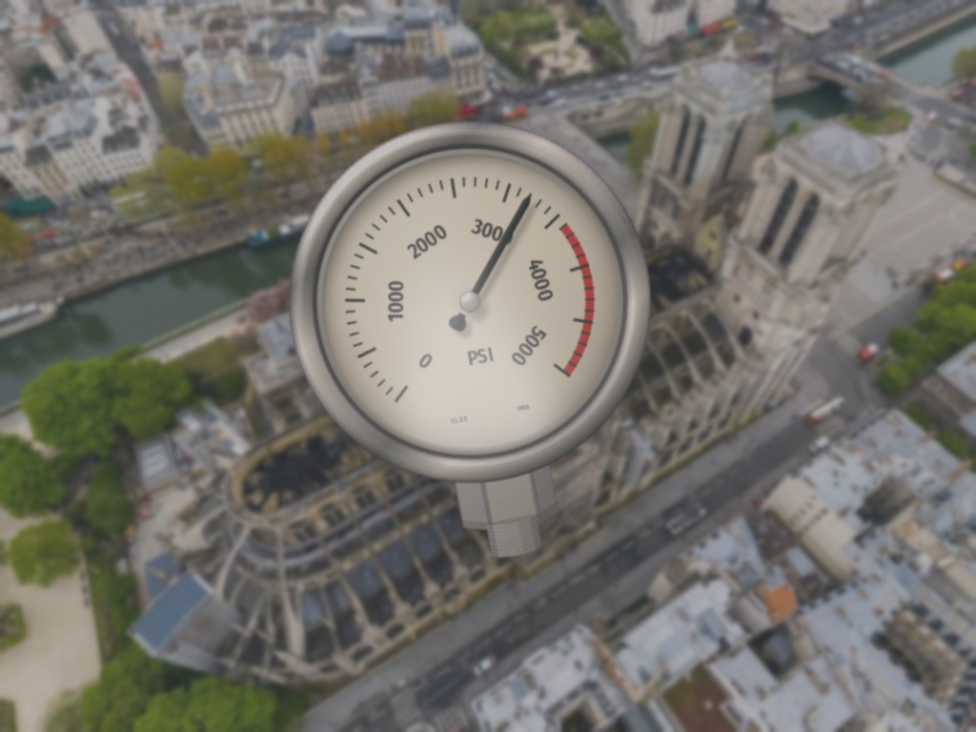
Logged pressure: 3200,psi
